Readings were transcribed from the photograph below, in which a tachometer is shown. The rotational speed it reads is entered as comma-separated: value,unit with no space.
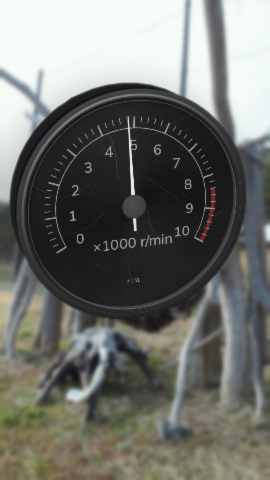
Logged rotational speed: 4800,rpm
